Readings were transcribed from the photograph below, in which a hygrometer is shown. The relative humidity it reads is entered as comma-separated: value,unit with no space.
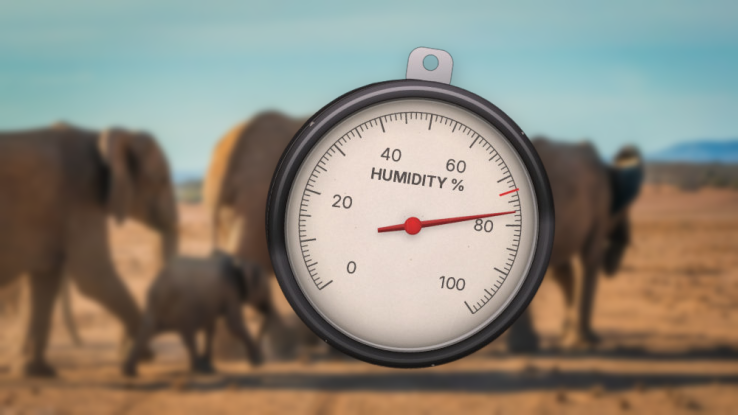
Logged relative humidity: 77,%
